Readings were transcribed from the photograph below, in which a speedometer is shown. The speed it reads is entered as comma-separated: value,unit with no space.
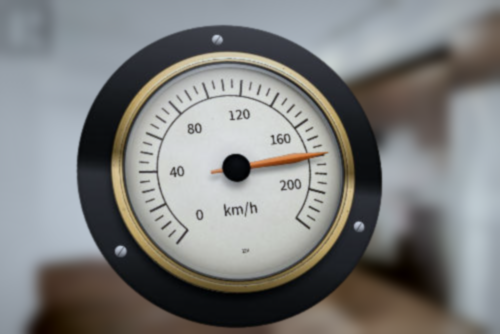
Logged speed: 180,km/h
